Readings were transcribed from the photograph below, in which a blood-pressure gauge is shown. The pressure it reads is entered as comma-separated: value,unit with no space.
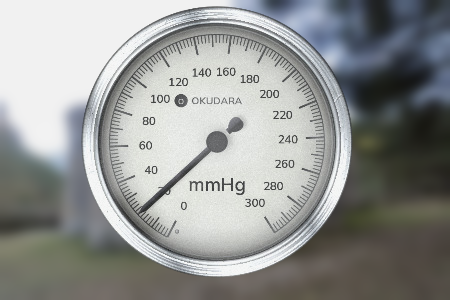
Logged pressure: 20,mmHg
